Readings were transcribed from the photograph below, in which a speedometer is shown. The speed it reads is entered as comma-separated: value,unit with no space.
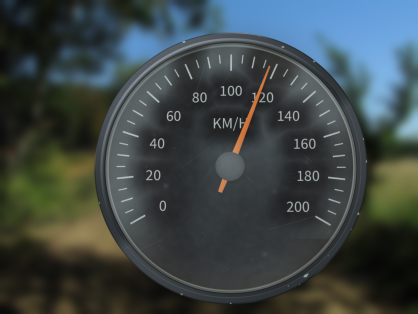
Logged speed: 117.5,km/h
